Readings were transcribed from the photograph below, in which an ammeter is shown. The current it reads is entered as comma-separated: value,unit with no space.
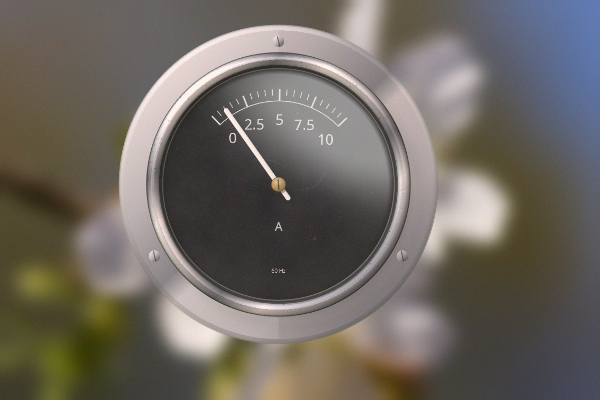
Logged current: 1,A
